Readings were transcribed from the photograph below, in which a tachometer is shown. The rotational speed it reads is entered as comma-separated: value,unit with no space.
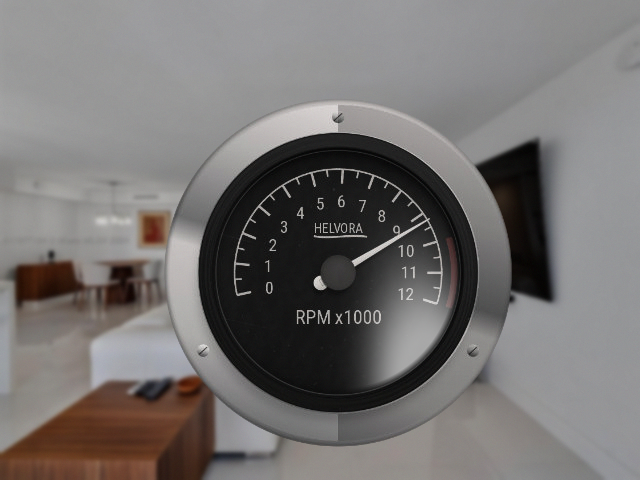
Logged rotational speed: 9250,rpm
